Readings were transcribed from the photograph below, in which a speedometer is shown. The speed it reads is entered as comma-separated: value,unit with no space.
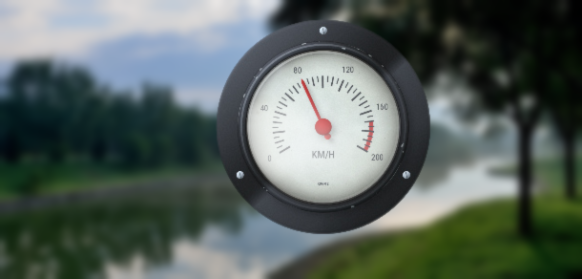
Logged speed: 80,km/h
